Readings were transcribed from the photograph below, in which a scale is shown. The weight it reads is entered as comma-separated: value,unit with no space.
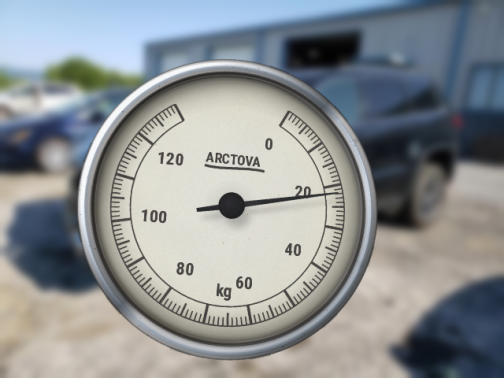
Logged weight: 22,kg
